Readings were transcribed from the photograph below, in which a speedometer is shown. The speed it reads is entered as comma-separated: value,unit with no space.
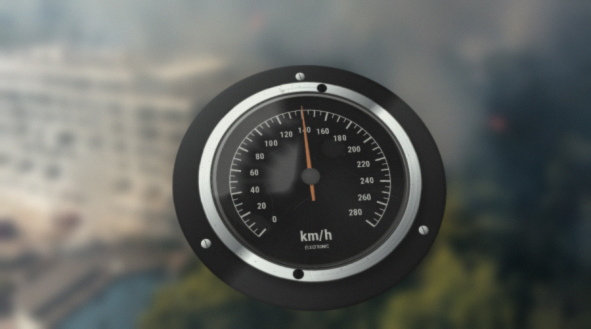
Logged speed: 140,km/h
